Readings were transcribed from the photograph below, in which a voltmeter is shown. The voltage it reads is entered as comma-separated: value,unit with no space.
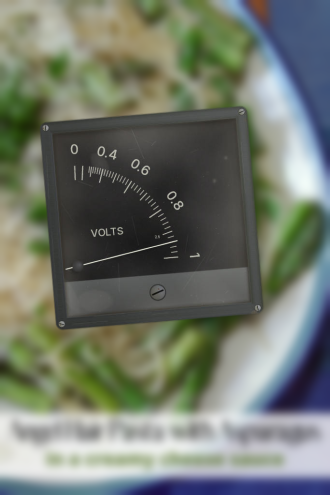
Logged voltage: 0.94,V
